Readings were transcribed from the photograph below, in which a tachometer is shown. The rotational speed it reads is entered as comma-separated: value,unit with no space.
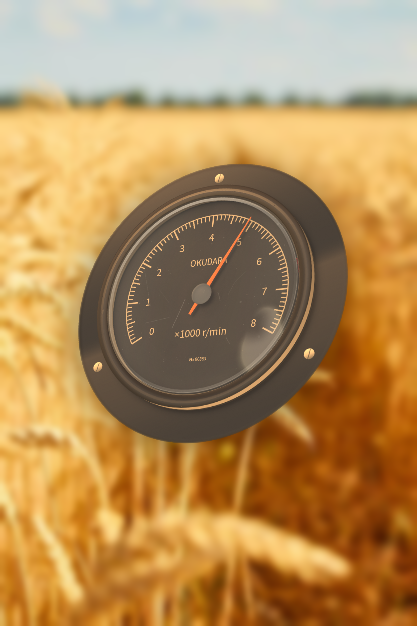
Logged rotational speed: 5000,rpm
